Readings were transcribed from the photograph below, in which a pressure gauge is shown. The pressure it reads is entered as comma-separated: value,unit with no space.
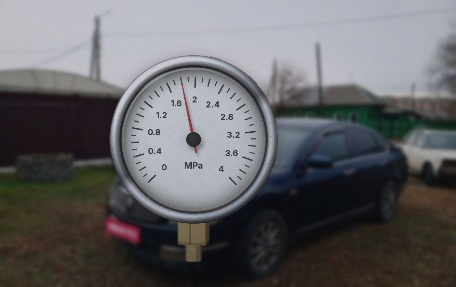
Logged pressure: 1.8,MPa
